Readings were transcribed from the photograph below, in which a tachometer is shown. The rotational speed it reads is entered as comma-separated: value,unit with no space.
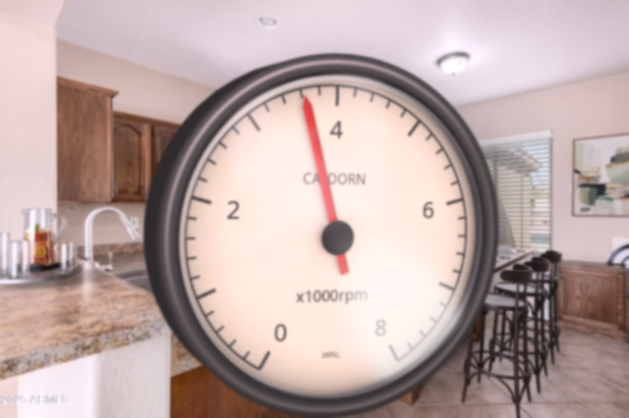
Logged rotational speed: 3600,rpm
